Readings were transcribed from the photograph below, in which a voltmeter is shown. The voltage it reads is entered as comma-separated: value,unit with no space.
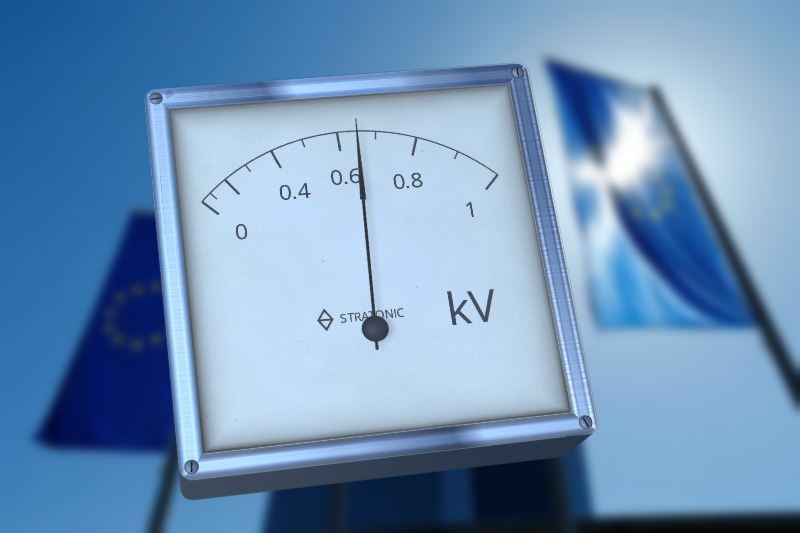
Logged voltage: 0.65,kV
